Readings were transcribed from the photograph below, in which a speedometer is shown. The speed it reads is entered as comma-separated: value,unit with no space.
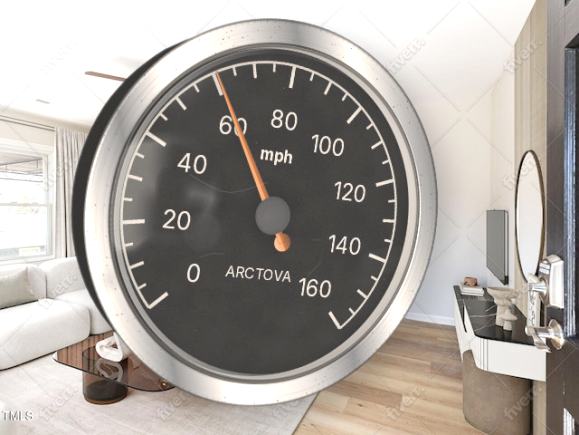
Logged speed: 60,mph
